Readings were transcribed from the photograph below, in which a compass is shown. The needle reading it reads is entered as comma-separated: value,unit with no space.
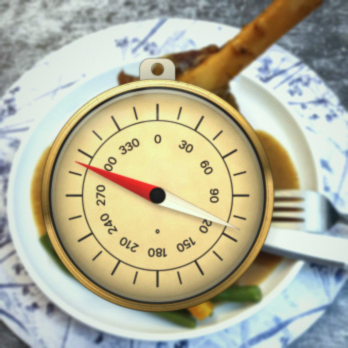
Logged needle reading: 292.5,°
